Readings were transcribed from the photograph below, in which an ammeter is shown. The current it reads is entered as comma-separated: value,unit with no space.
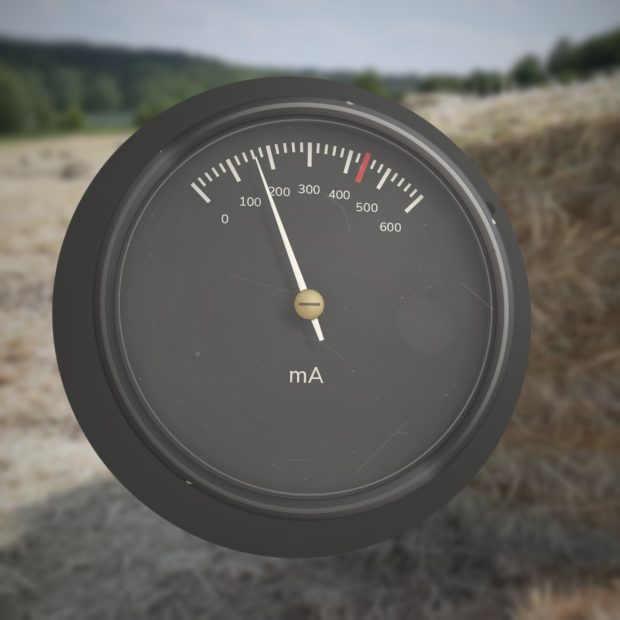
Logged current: 160,mA
